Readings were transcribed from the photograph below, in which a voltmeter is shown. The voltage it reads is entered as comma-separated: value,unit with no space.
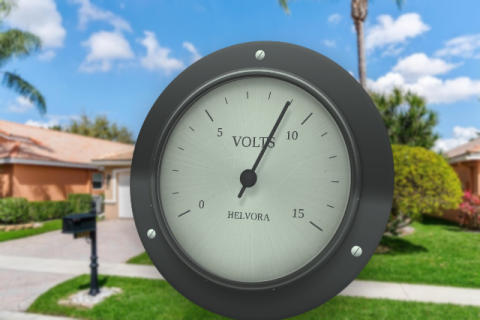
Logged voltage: 9,V
